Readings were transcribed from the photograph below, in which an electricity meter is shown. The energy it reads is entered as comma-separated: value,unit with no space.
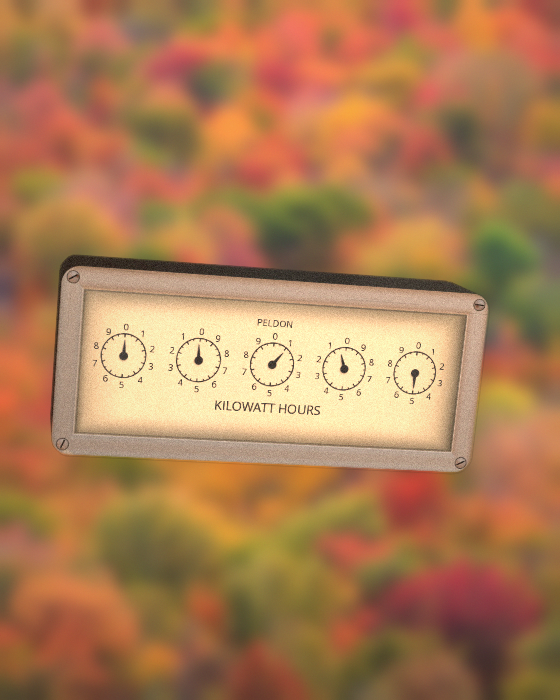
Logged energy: 105,kWh
